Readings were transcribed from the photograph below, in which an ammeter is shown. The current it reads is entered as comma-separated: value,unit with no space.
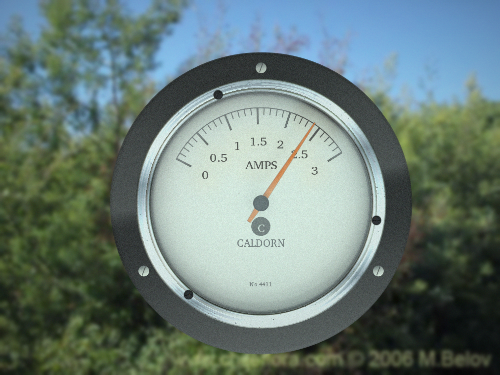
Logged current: 2.4,A
